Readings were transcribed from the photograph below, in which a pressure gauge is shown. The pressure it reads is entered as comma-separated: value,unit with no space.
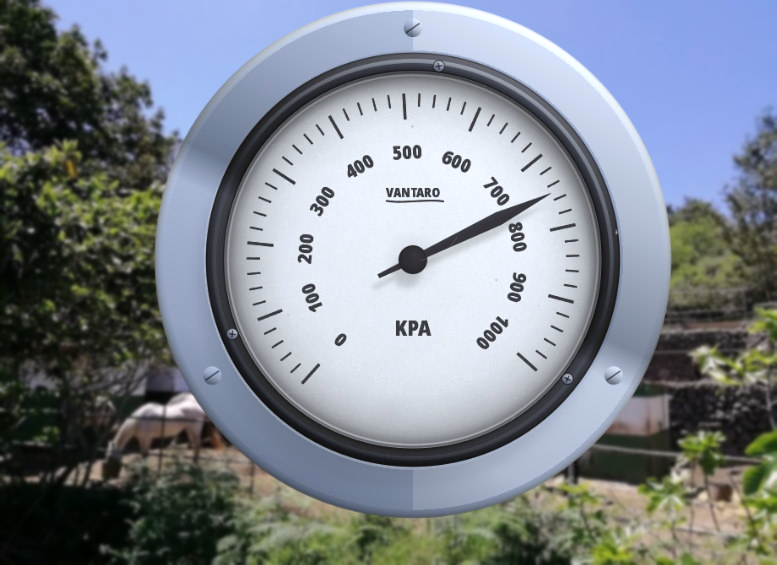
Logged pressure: 750,kPa
